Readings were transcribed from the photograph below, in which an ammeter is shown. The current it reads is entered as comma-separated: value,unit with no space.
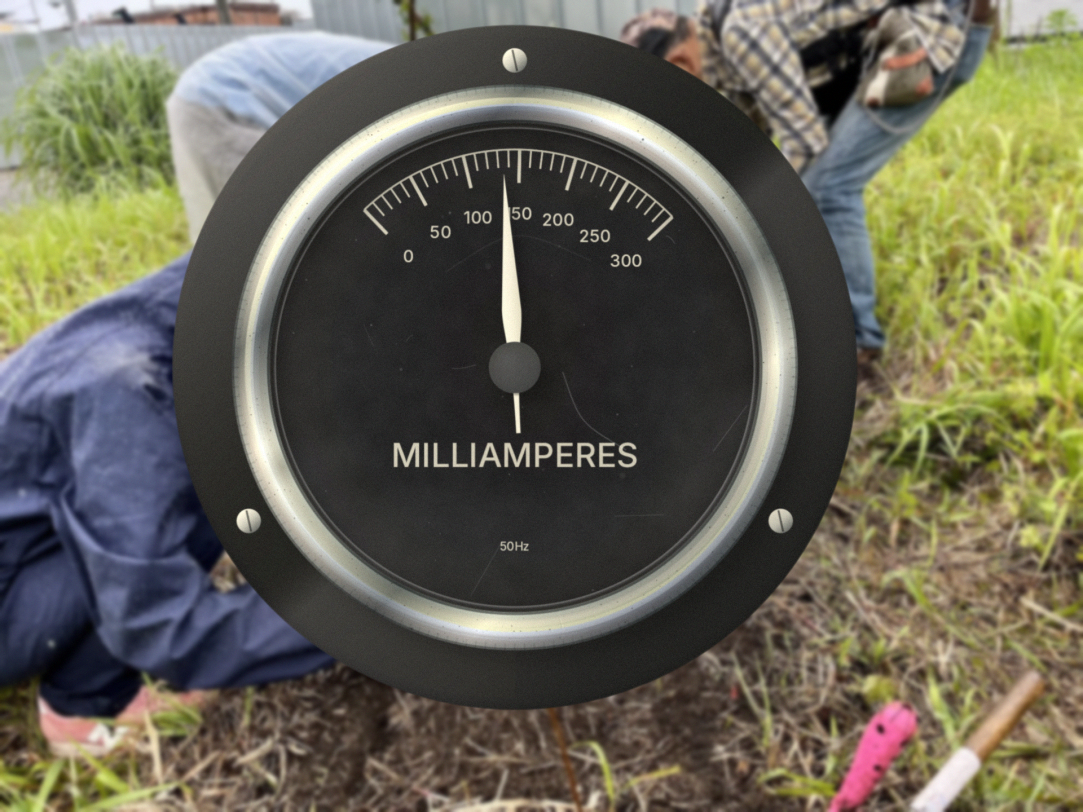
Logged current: 135,mA
